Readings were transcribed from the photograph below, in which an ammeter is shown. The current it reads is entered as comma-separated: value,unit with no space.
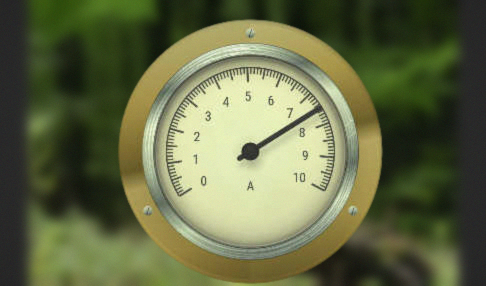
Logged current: 7.5,A
